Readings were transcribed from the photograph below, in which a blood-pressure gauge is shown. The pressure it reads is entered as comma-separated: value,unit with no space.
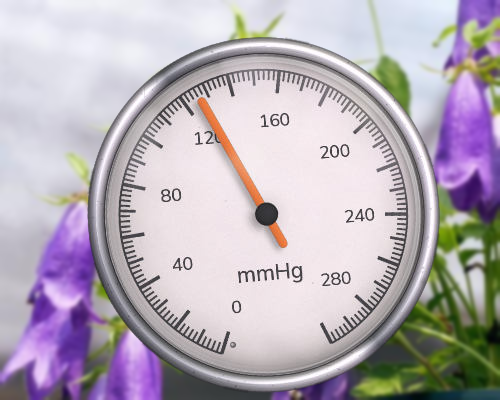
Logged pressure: 126,mmHg
